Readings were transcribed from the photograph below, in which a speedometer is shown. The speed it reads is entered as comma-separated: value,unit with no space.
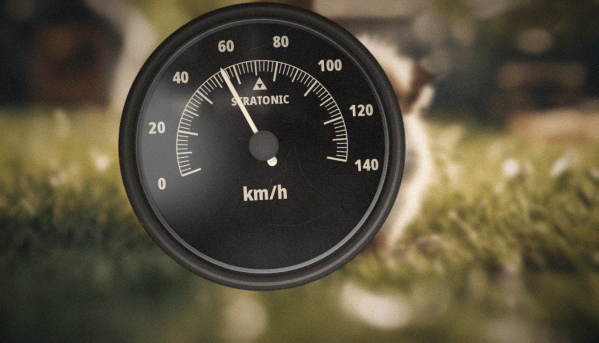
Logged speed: 54,km/h
